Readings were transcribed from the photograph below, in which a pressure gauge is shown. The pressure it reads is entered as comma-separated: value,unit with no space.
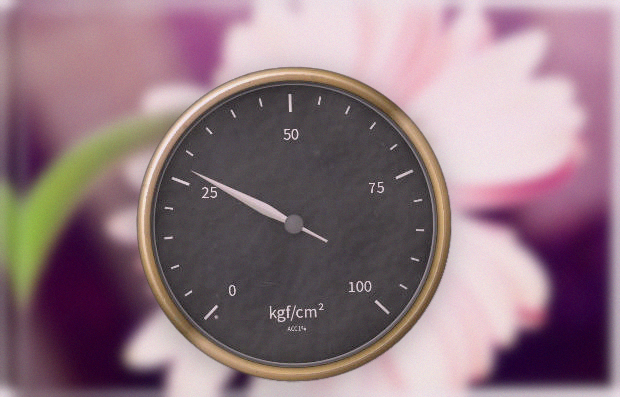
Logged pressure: 27.5,kg/cm²
